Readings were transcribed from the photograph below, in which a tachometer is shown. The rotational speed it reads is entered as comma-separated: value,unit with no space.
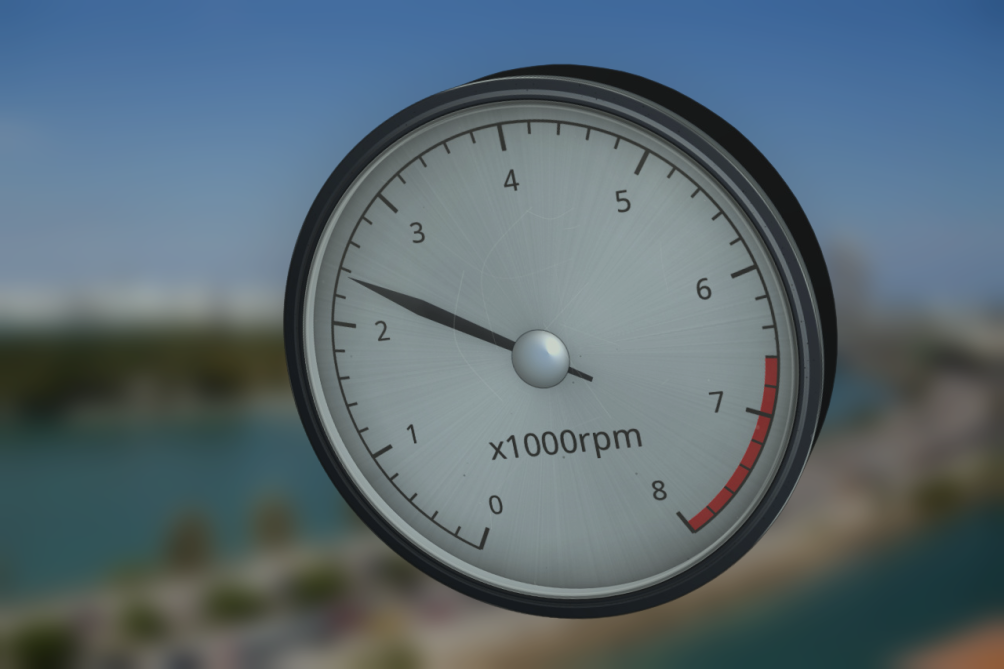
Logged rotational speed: 2400,rpm
